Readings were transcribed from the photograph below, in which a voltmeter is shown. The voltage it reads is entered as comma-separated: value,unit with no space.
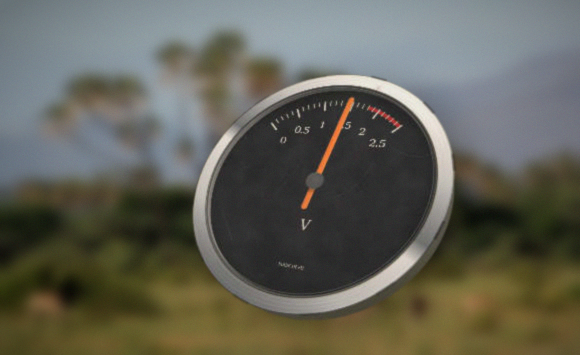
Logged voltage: 1.5,V
